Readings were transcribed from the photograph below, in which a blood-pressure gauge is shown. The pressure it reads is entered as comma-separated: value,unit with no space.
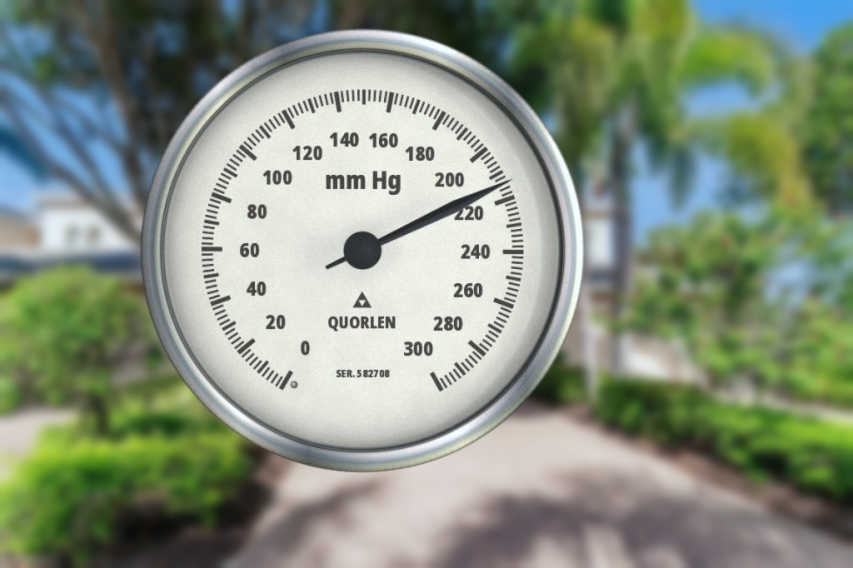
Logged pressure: 214,mmHg
